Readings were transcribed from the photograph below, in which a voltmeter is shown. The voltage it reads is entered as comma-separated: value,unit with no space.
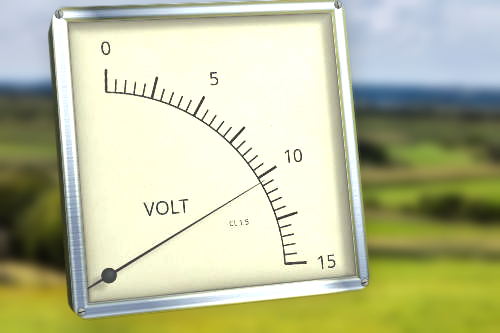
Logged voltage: 10.25,V
